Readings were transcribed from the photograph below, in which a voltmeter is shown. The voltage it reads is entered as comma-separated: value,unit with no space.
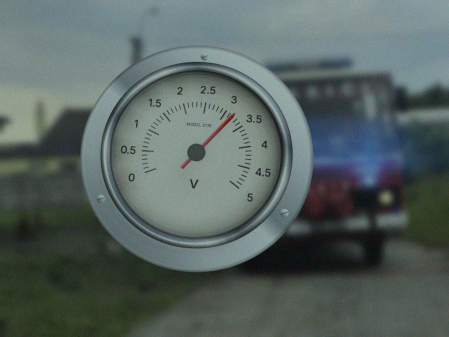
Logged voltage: 3.2,V
